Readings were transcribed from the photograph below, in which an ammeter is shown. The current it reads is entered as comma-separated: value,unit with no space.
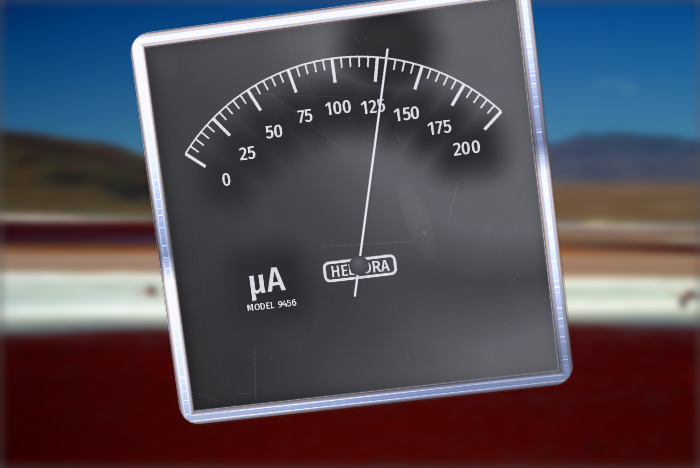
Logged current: 130,µA
